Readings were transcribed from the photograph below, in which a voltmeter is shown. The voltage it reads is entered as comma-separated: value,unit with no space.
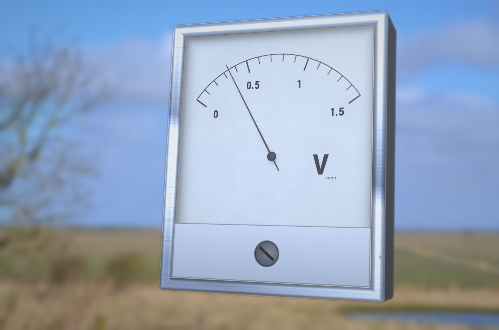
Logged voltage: 0.35,V
